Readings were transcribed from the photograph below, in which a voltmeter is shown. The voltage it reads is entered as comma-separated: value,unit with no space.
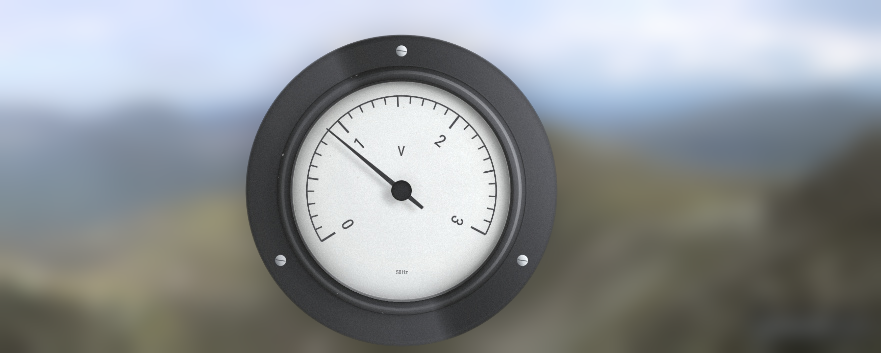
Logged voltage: 0.9,V
